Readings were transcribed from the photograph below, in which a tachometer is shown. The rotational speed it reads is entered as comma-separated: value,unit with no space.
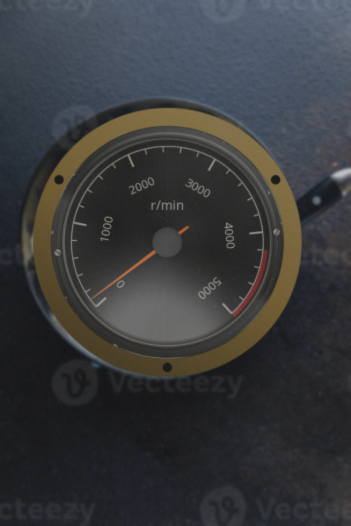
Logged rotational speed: 100,rpm
